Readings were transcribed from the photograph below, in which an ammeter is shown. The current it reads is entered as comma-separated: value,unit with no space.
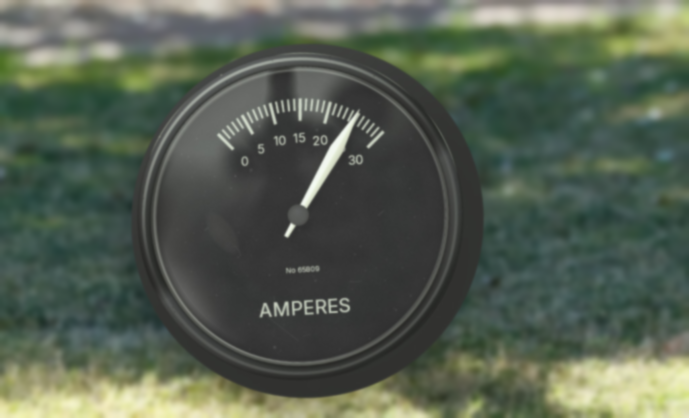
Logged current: 25,A
